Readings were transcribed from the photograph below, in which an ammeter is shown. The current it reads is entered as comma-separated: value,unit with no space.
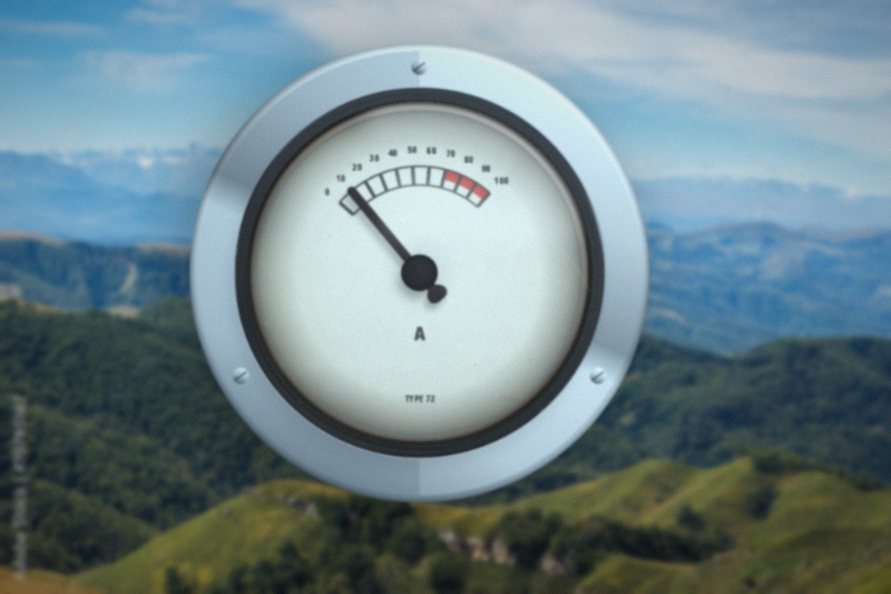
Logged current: 10,A
